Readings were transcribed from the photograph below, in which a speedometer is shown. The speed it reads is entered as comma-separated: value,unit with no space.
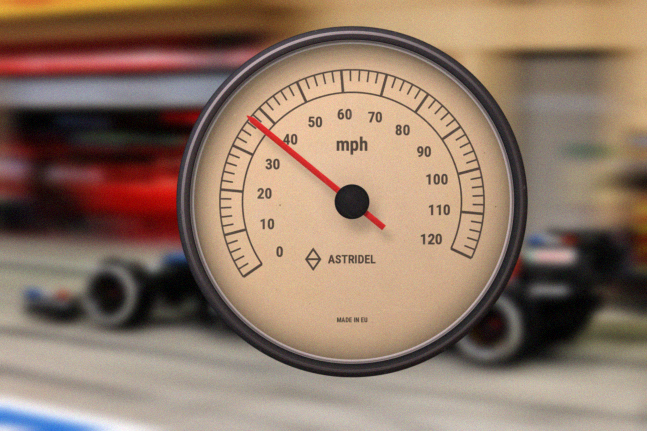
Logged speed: 37,mph
